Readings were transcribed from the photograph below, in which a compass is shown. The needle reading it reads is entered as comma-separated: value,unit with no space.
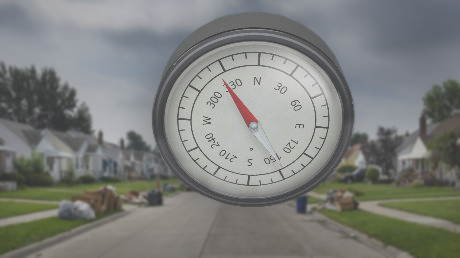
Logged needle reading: 325,°
